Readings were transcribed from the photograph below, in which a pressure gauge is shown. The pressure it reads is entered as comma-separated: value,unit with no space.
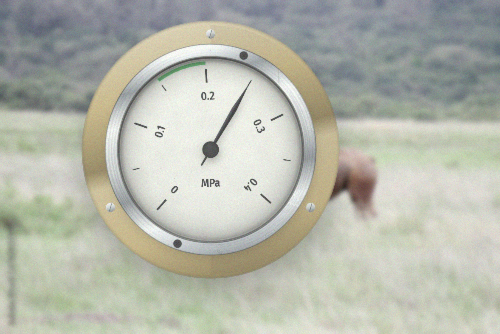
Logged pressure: 0.25,MPa
